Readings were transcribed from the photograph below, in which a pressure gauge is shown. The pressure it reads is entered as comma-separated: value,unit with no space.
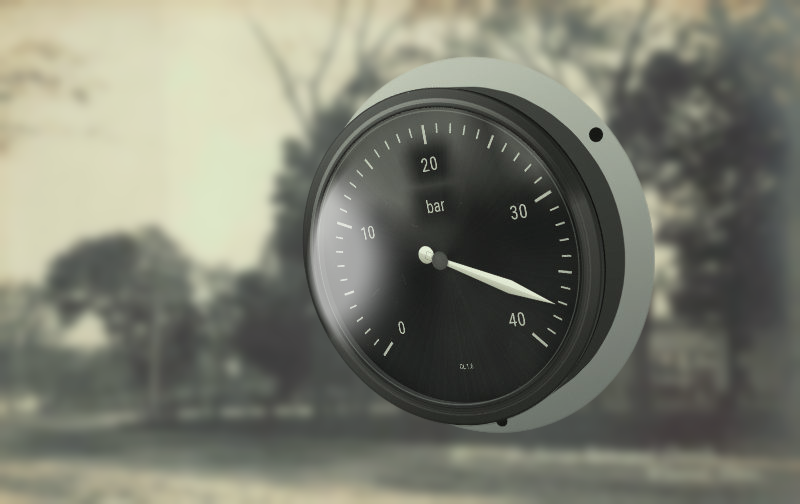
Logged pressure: 37,bar
